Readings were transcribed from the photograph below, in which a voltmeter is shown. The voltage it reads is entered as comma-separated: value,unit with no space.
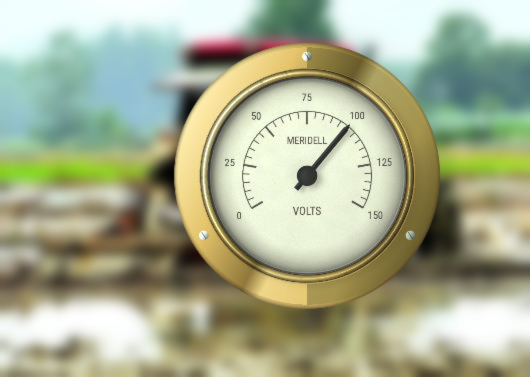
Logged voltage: 100,V
